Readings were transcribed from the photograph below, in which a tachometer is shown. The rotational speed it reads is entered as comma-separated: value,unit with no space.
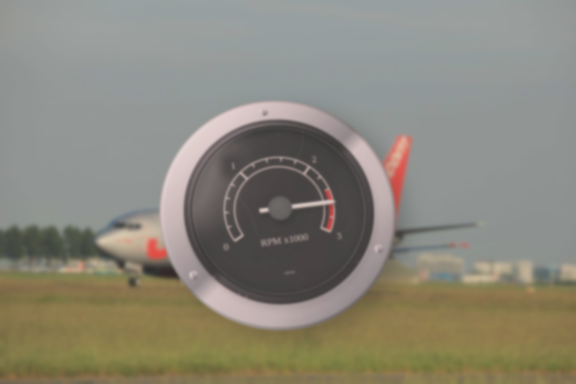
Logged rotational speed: 2600,rpm
